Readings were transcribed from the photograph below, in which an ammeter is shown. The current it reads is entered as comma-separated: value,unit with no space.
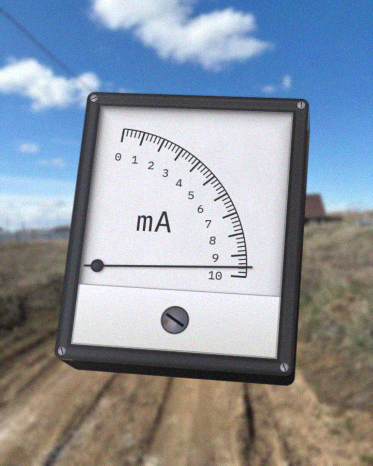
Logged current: 9.6,mA
